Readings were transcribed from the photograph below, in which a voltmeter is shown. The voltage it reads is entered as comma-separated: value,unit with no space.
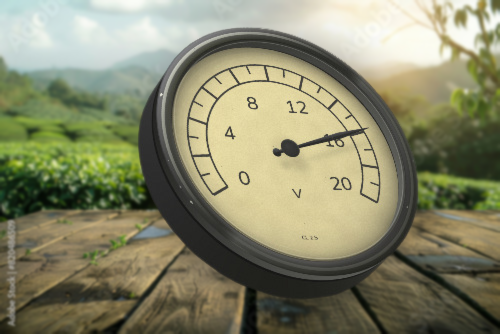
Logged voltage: 16,V
